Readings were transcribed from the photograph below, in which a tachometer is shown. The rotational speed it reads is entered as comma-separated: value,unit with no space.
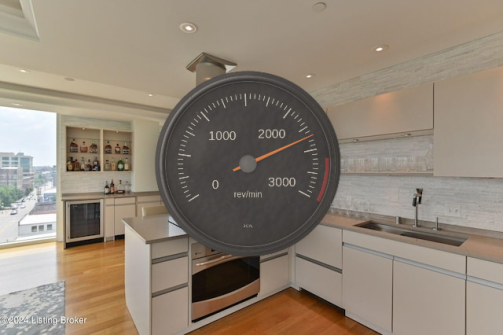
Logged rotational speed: 2350,rpm
